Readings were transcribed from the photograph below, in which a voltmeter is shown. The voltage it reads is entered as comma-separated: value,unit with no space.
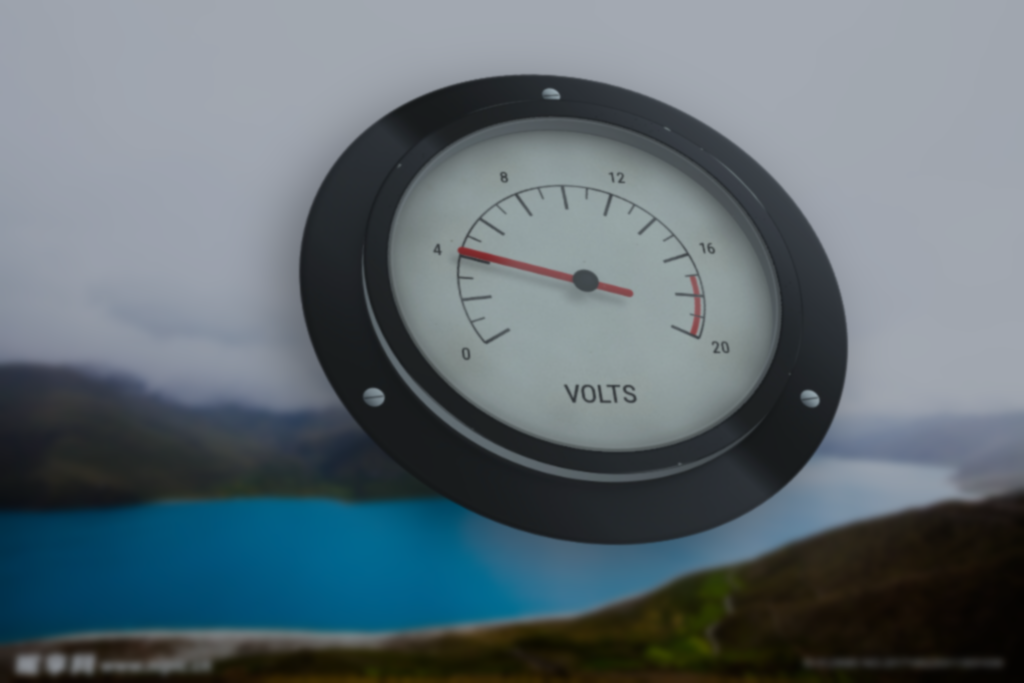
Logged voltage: 4,V
